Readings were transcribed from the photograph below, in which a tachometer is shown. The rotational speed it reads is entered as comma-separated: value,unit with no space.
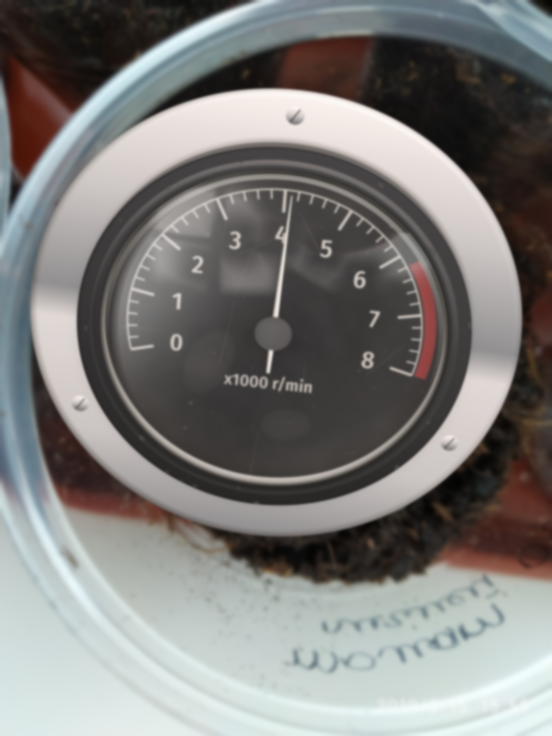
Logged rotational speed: 4100,rpm
